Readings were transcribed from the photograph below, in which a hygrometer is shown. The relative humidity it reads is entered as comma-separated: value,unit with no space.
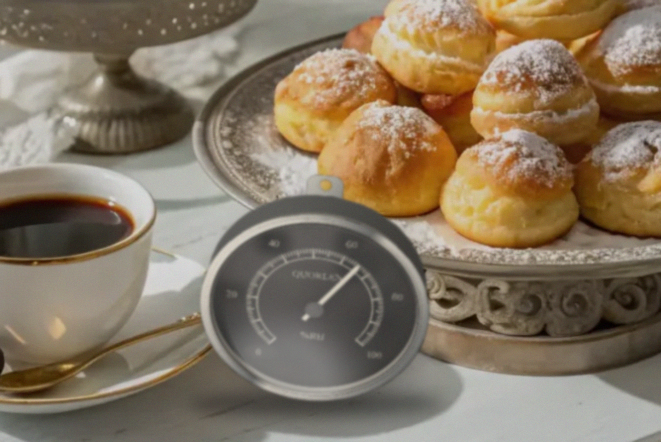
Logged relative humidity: 65,%
